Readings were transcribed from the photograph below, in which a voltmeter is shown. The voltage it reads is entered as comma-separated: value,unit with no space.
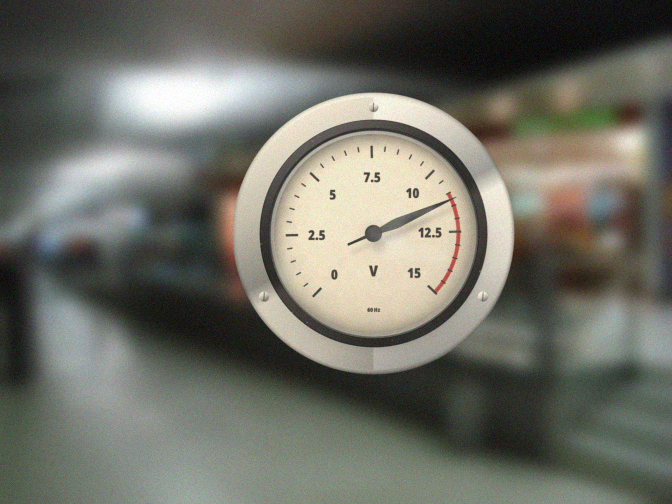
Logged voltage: 11.25,V
